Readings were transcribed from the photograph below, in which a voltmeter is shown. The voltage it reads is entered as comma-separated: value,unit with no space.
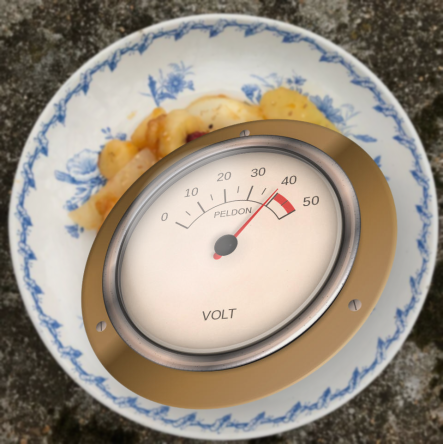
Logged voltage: 40,V
